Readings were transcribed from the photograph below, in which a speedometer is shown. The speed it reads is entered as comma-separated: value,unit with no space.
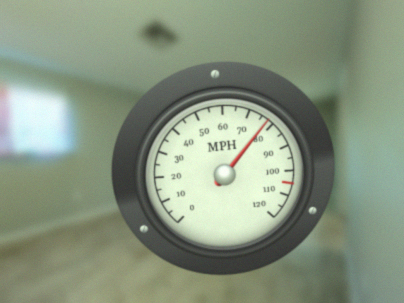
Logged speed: 77.5,mph
